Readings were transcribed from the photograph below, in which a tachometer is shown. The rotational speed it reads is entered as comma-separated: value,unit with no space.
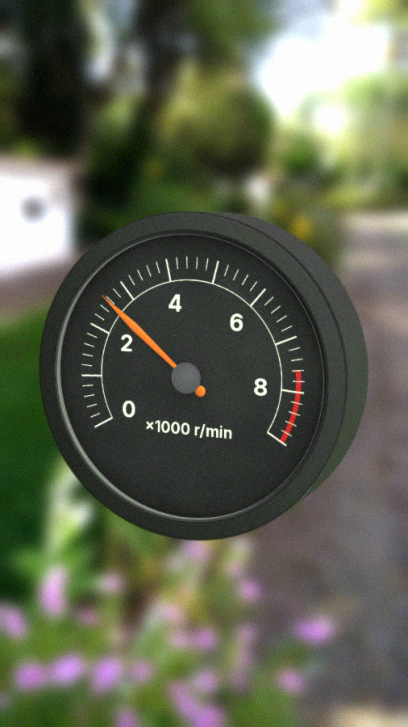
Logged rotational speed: 2600,rpm
